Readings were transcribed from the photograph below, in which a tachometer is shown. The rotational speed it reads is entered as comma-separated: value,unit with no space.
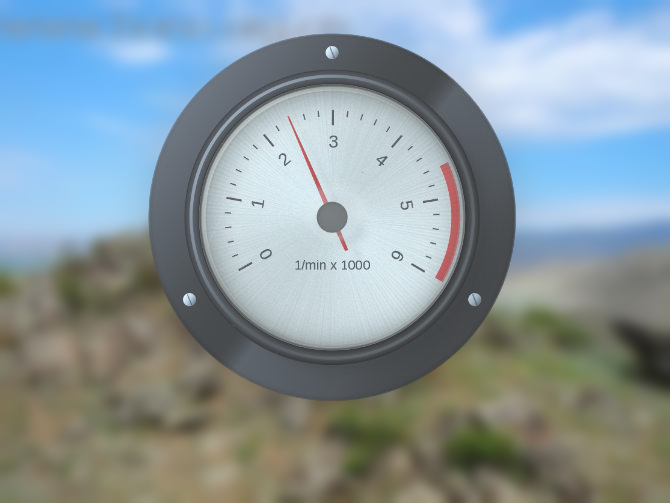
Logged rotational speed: 2400,rpm
